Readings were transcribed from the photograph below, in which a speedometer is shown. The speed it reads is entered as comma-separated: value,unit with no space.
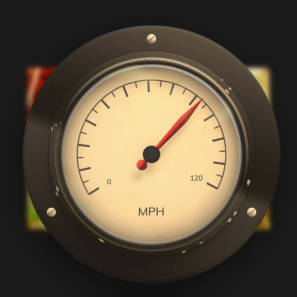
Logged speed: 82.5,mph
